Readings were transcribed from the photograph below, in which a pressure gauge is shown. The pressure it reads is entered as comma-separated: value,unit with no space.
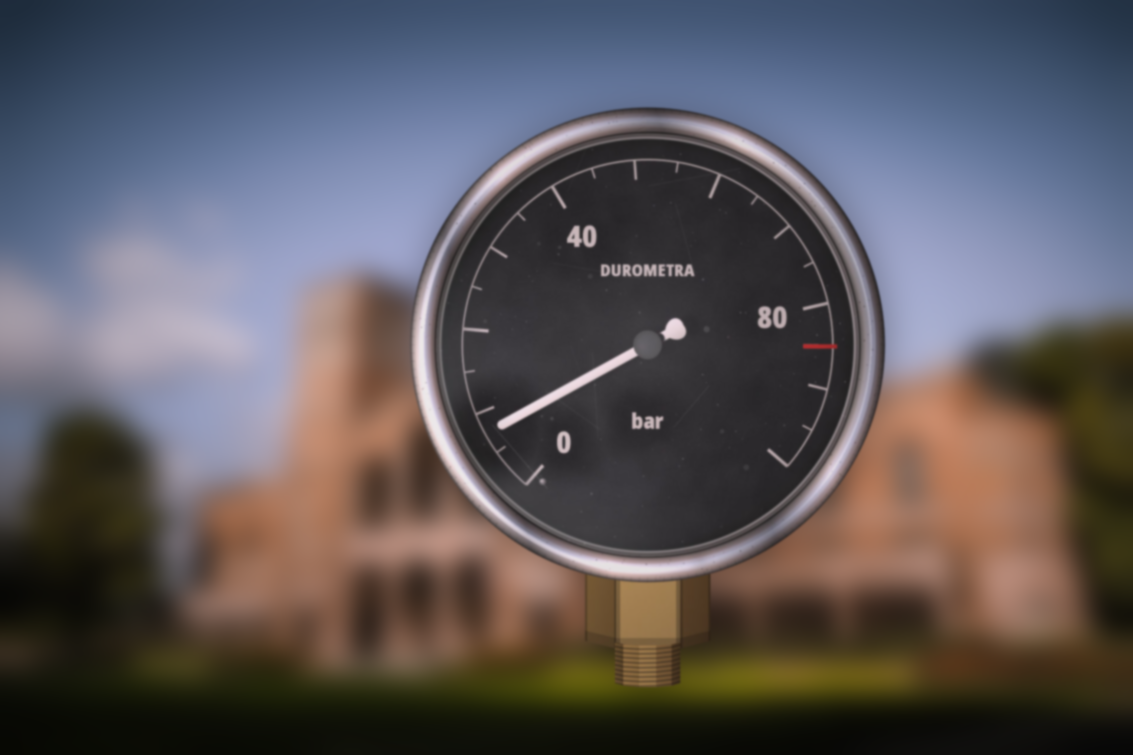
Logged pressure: 7.5,bar
